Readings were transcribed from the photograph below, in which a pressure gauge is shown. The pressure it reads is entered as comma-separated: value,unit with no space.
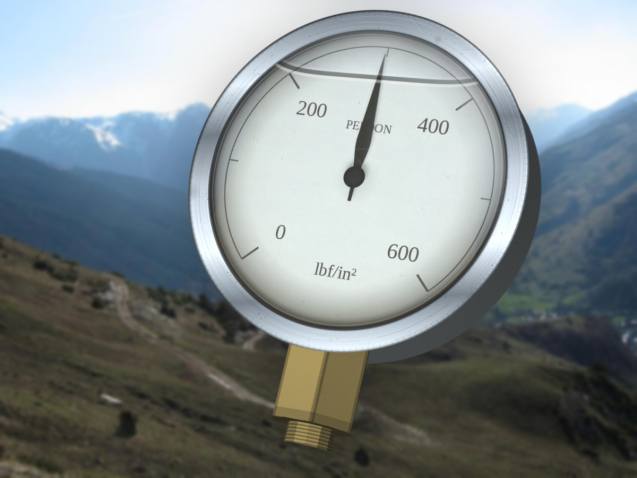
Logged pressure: 300,psi
